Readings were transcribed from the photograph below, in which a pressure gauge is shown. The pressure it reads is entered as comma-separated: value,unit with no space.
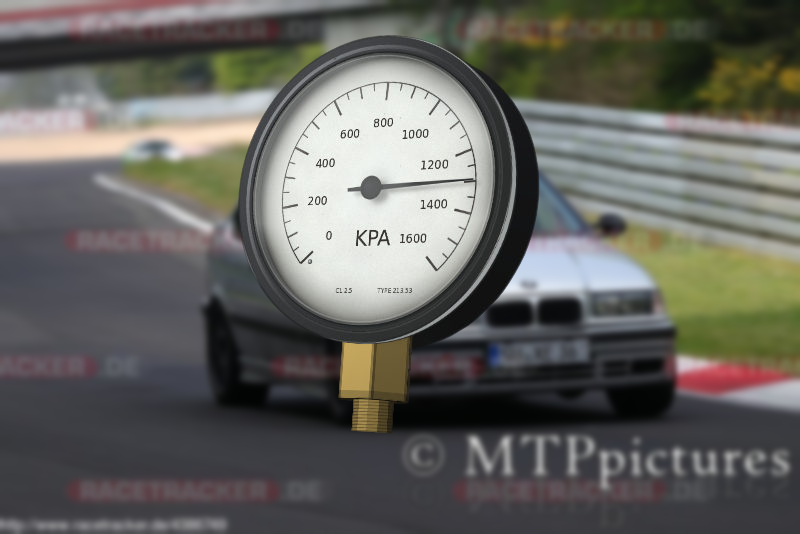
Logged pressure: 1300,kPa
